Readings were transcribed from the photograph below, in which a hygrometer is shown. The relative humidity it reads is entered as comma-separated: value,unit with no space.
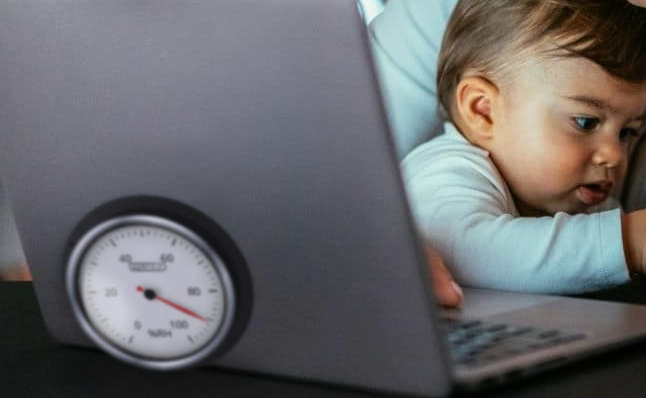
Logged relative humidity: 90,%
